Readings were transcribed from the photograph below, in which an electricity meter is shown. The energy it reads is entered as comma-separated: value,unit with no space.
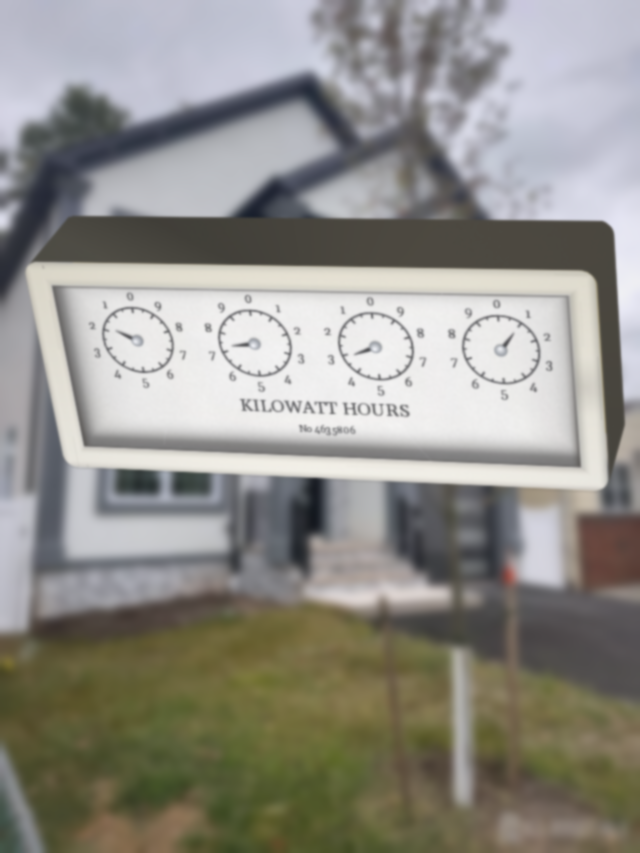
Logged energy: 1731,kWh
